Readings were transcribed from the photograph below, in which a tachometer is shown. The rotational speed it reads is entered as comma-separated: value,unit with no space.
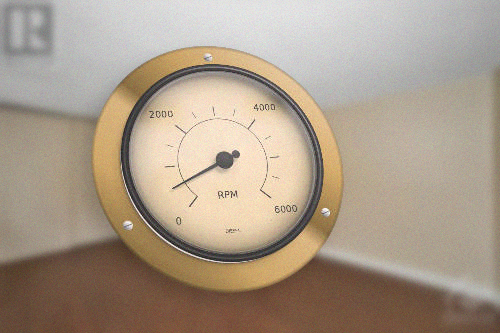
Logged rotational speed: 500,rpm
